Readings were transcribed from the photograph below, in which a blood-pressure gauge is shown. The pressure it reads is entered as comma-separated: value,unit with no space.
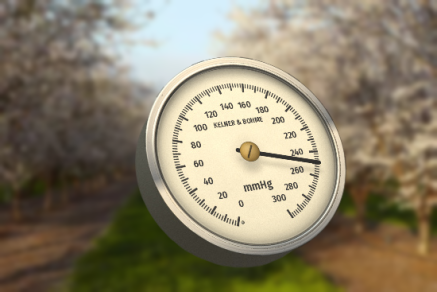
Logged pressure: 250,mmHg
